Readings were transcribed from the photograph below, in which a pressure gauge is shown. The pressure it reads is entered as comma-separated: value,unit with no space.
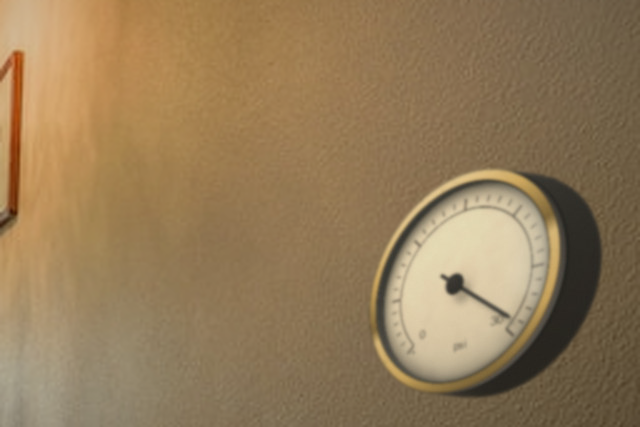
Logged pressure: 29,psi
